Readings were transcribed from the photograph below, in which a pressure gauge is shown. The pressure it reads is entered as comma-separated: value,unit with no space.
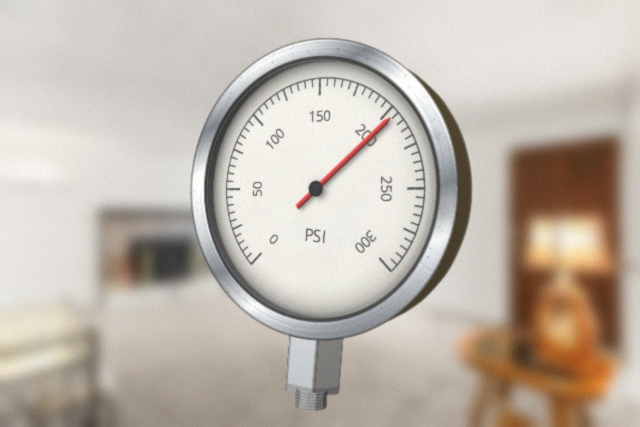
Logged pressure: 205,psi
